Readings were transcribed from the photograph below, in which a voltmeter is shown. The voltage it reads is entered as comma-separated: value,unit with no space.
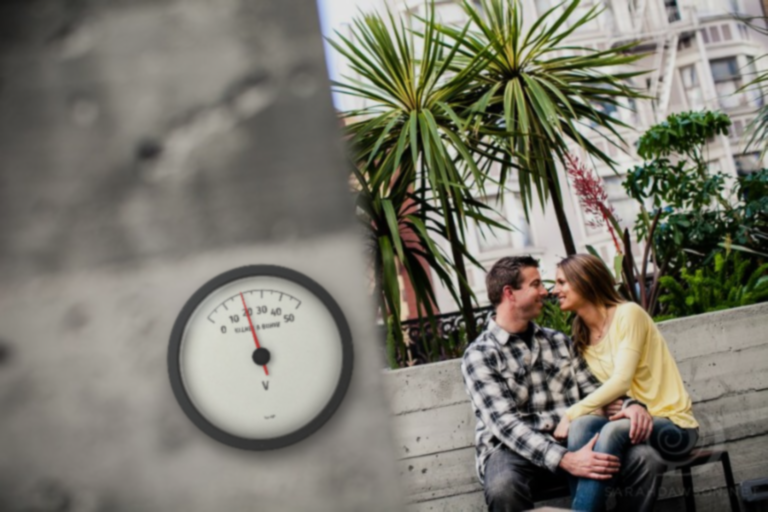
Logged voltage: 20,V
